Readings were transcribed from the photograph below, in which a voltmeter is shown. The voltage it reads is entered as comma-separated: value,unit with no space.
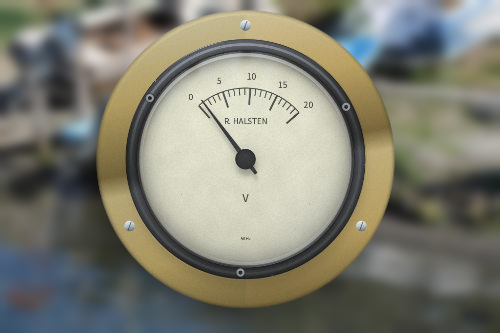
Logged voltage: 1,V
